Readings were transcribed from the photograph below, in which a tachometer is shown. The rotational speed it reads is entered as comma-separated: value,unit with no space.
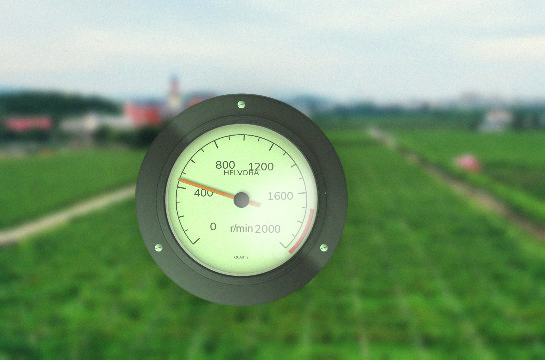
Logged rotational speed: 450,rpm
